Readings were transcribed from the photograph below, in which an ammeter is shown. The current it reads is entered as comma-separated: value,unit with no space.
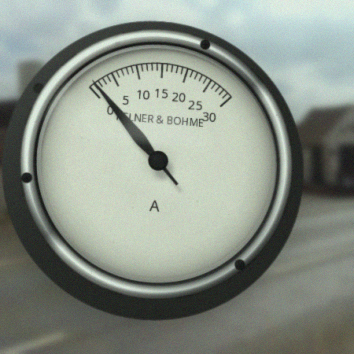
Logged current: 1,A
